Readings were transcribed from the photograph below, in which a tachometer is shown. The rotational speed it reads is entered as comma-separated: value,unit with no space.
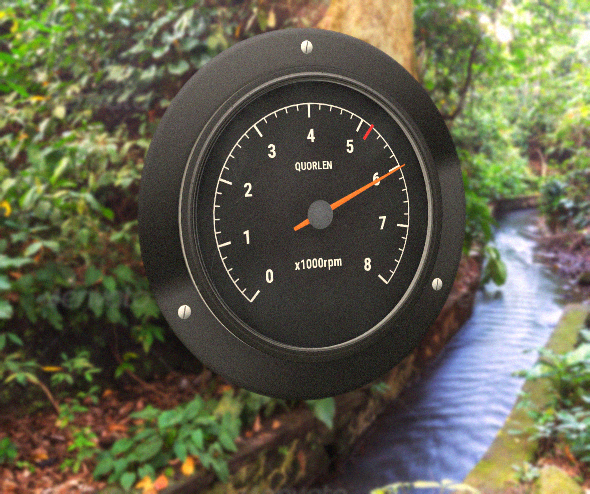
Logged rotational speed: 6000,rpm
